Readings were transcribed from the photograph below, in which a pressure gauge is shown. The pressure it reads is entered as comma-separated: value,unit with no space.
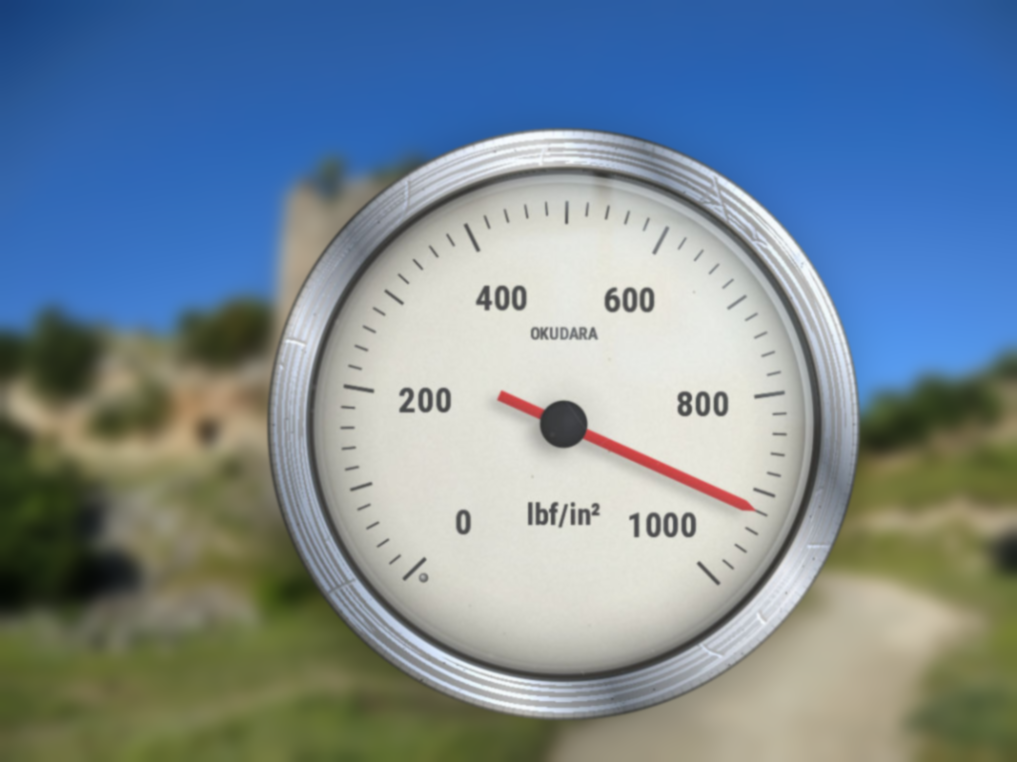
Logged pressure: 920,psi
